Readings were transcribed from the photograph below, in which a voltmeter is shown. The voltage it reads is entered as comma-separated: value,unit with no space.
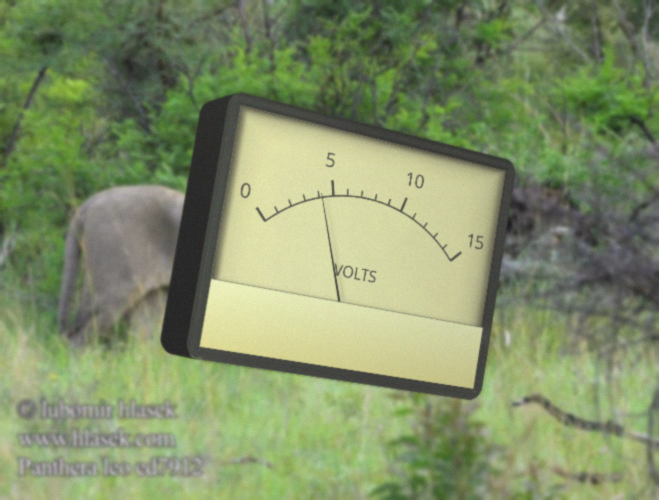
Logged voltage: 4,V
